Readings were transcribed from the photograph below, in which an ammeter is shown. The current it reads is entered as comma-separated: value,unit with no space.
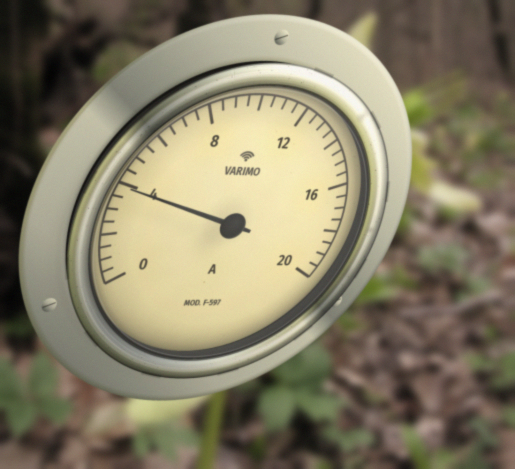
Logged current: 4,A
